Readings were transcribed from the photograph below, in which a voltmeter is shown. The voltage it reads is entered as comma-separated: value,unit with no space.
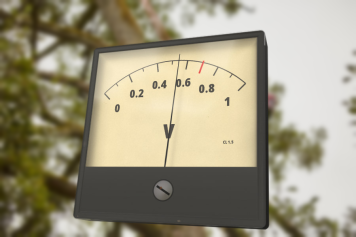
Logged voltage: 0.55,V
